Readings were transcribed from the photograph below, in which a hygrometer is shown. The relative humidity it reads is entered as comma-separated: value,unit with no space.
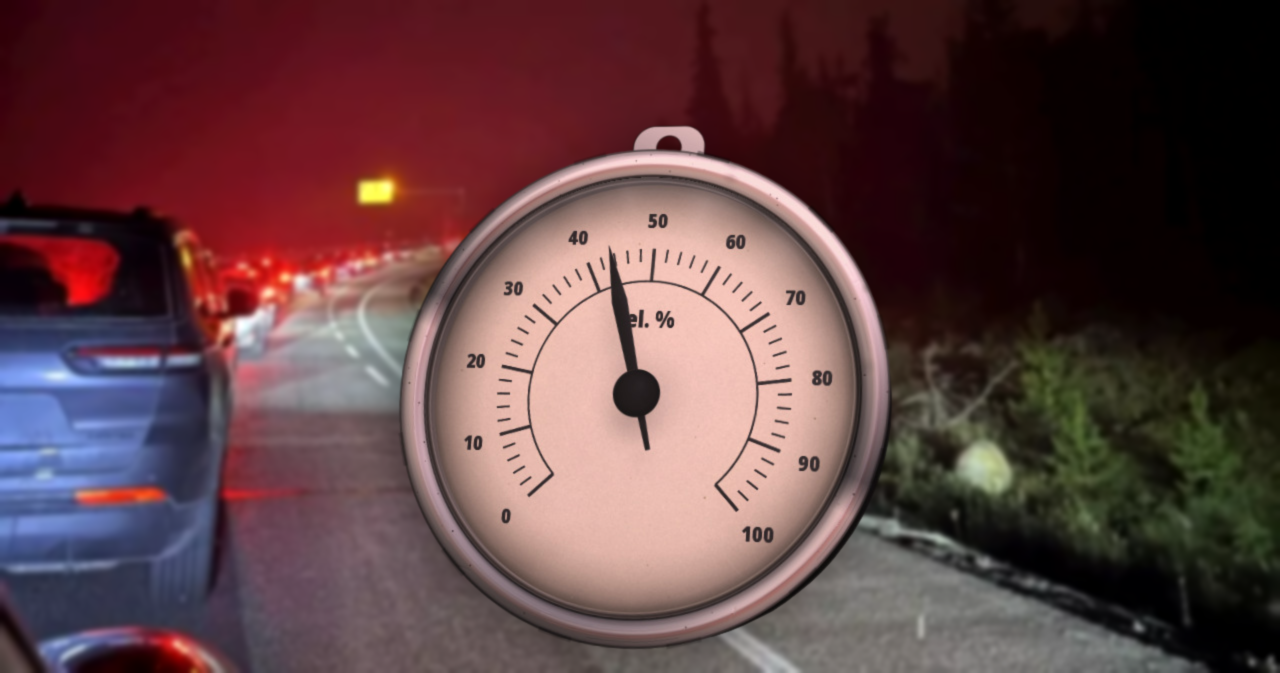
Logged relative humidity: 44,%
